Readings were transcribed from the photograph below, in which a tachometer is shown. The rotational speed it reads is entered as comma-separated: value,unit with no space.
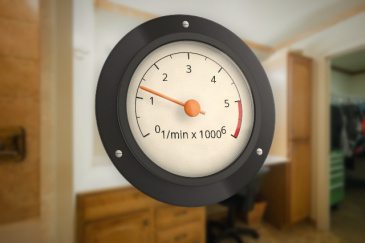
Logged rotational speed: 1250,rpm
